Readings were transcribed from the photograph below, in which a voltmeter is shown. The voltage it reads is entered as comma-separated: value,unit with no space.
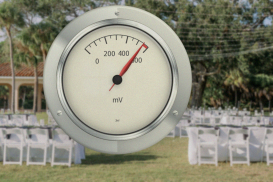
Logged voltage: 550,mV
